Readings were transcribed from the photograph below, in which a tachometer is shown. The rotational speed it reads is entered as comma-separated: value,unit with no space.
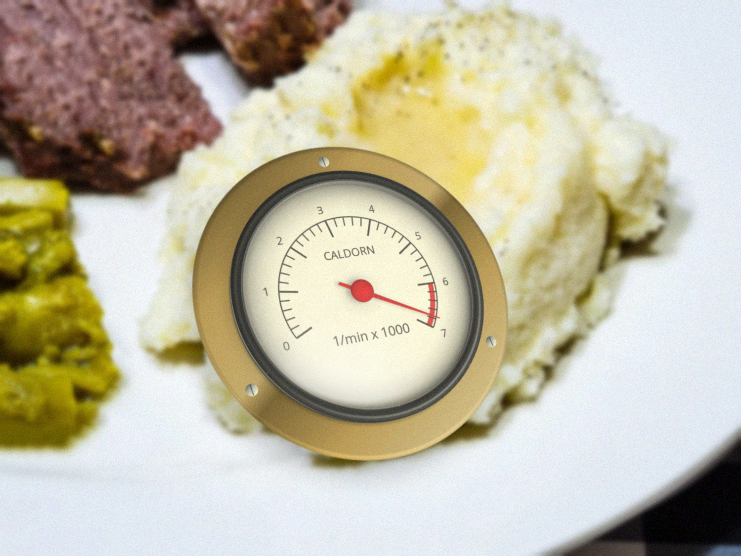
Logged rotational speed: 6800,rpm
